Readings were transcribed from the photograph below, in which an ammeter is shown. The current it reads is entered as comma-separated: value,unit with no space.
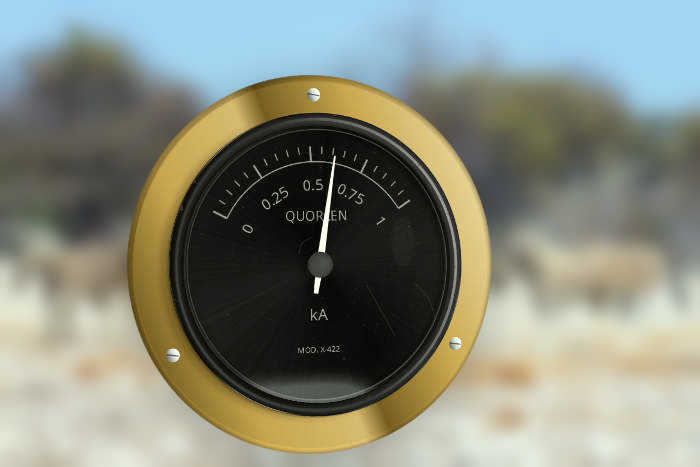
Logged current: 0.6,kA
